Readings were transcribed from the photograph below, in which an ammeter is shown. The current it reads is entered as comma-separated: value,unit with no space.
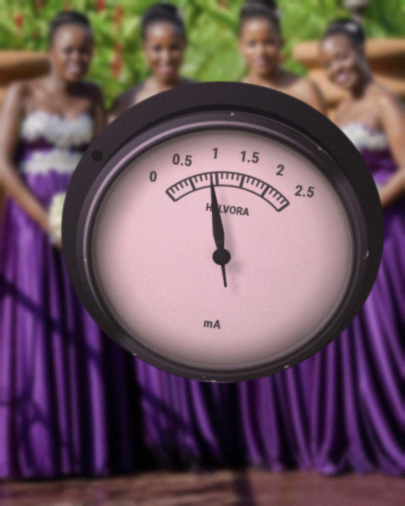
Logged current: 0.9,mA
